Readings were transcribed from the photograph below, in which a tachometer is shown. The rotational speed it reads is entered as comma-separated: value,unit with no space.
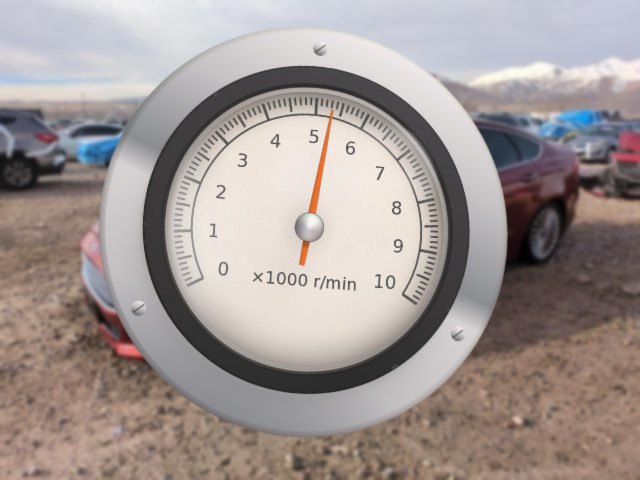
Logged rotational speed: 5300,rpm
